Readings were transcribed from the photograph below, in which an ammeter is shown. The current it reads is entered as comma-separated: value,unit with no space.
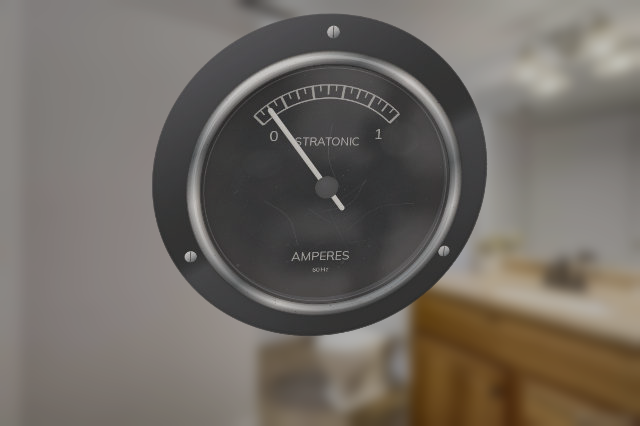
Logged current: 0.1,A
